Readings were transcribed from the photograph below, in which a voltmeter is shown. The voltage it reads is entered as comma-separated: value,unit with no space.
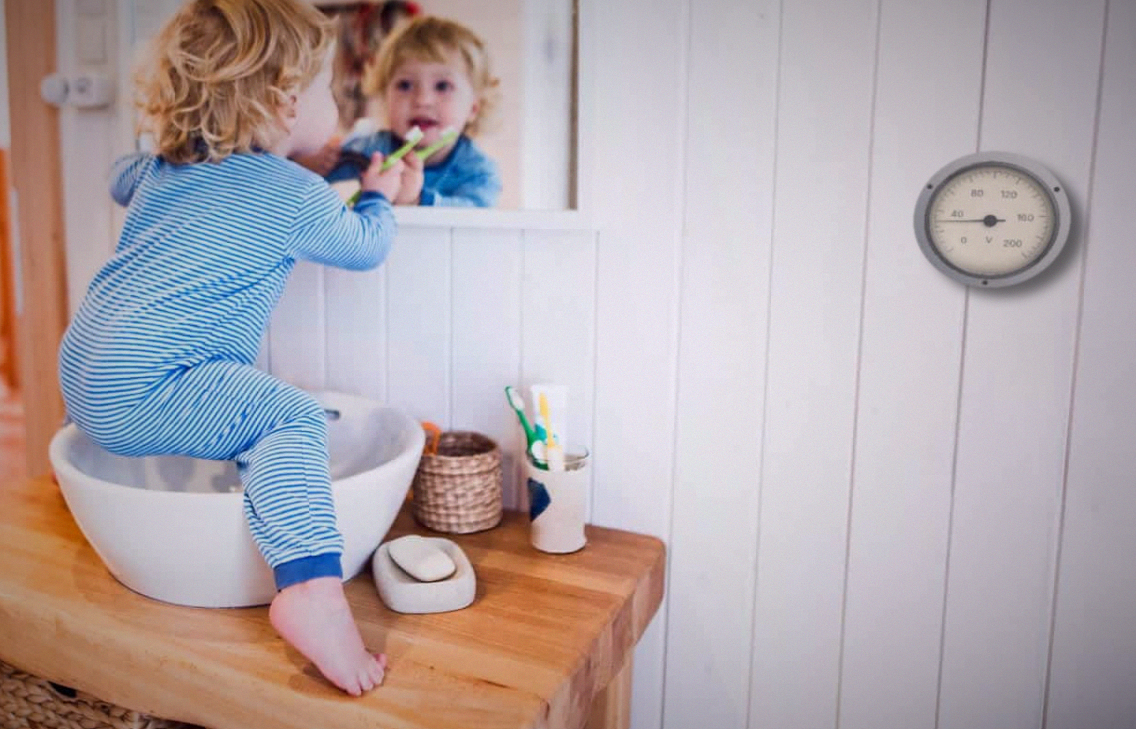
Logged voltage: 30,V
